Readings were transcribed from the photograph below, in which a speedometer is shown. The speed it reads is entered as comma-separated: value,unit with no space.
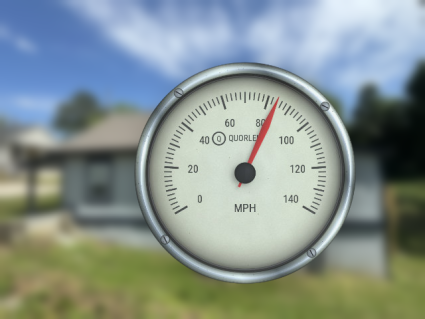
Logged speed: 84,mph
